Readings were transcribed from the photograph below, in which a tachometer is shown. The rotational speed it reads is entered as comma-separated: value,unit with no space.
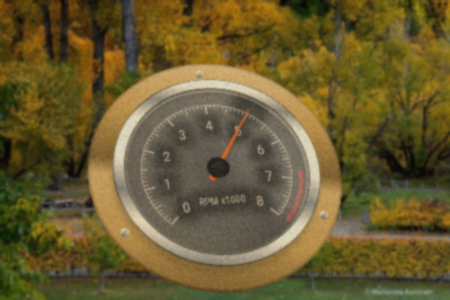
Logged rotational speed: 5000,rpm
